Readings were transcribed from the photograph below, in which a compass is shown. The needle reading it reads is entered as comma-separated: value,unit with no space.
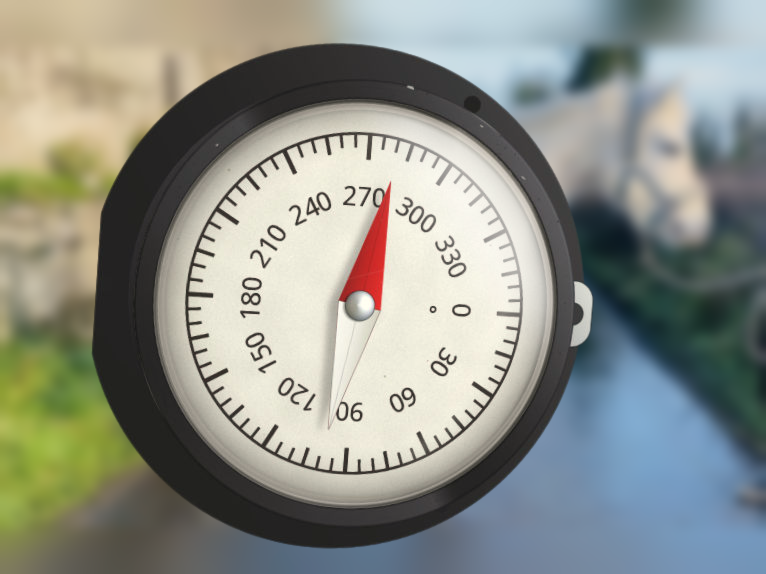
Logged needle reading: 280,°
